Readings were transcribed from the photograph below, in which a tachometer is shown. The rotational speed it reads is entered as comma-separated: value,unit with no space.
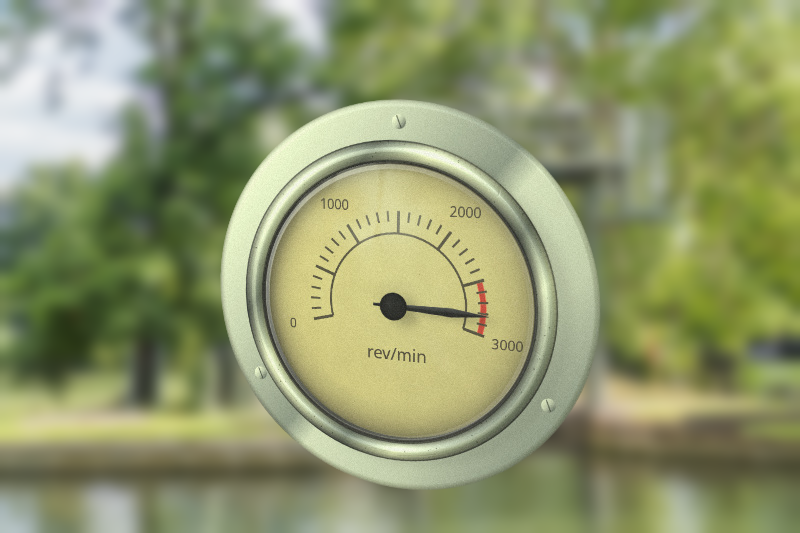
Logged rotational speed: 2800,rpm
